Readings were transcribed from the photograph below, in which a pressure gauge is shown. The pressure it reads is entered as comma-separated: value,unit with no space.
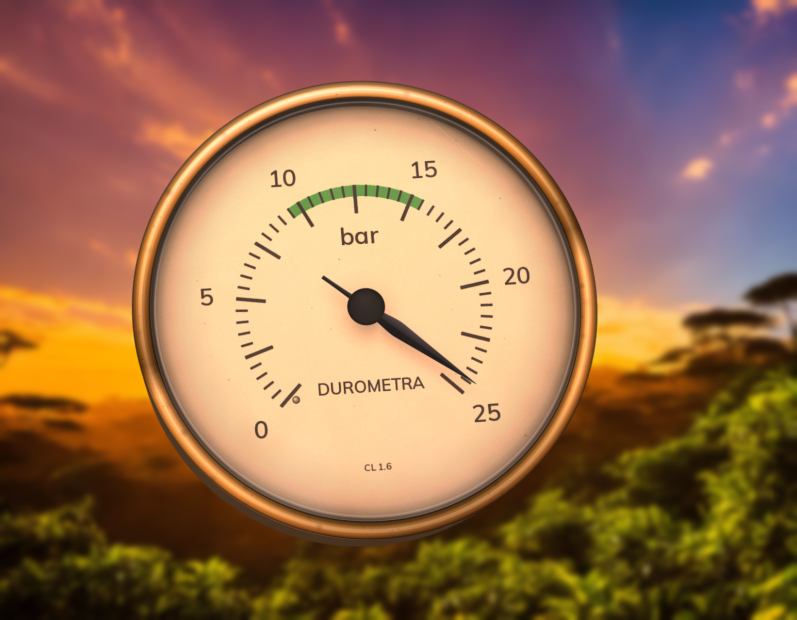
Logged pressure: 24.5,bar
